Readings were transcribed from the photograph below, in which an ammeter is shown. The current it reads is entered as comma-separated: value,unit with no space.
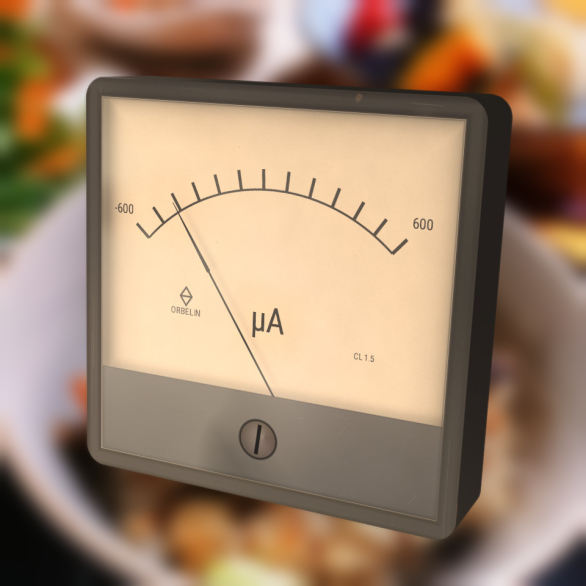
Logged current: -400,µA
